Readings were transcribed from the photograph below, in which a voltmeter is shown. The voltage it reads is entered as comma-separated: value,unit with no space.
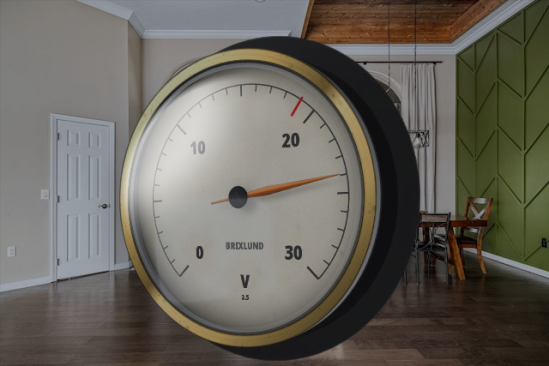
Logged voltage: 24,V
